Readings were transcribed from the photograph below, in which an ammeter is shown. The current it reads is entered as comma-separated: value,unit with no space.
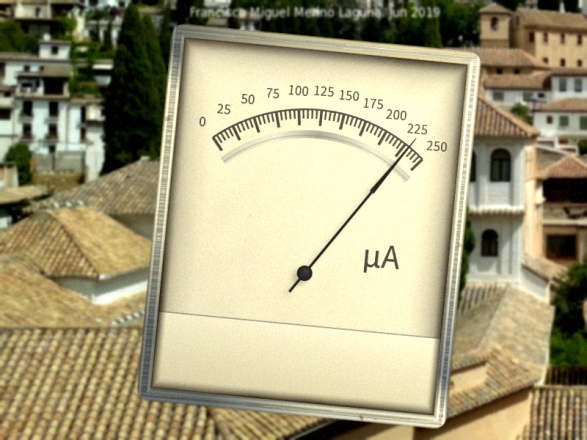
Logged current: 230,µA
